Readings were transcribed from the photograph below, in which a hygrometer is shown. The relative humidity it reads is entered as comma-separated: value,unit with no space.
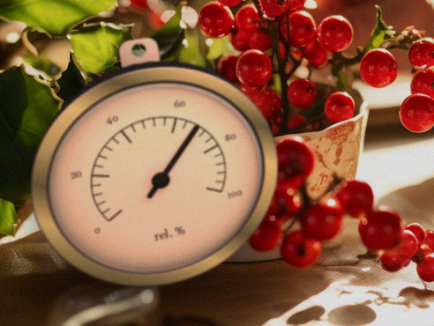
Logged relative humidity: 68,%
